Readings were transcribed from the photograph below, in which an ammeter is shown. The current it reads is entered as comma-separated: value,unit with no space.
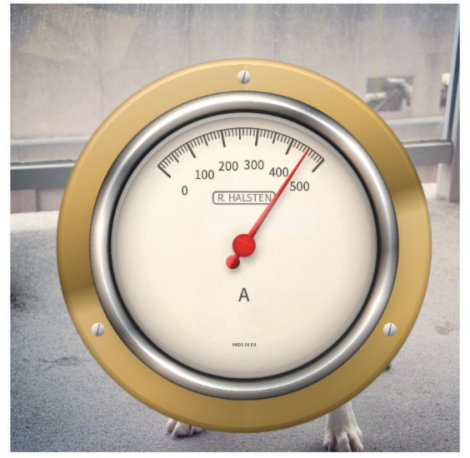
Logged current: 450,A
